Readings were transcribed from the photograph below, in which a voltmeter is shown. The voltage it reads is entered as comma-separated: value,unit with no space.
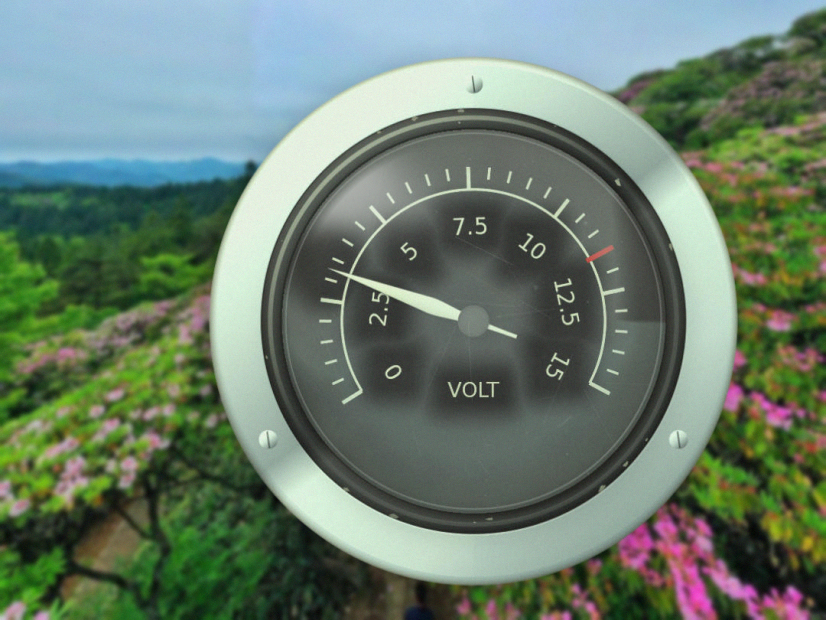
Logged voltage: 3.25,V
